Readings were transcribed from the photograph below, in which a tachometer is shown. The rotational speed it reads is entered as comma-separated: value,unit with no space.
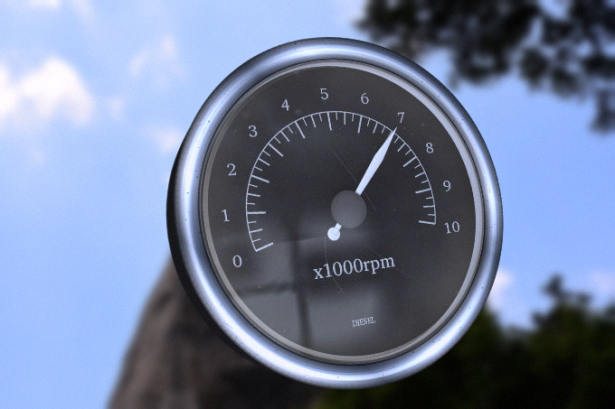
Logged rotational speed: 7000,rpm
